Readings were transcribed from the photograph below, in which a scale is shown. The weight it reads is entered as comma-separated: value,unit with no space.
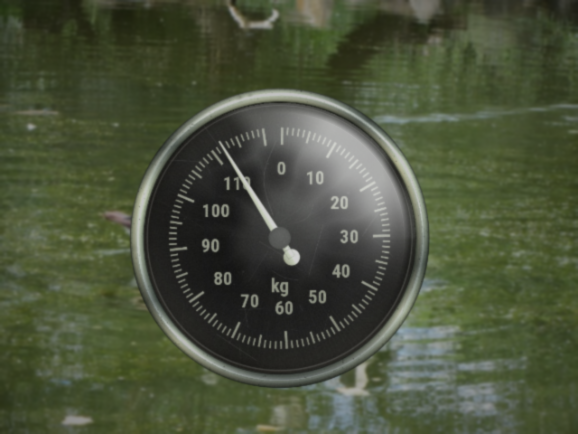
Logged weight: 112,kg
